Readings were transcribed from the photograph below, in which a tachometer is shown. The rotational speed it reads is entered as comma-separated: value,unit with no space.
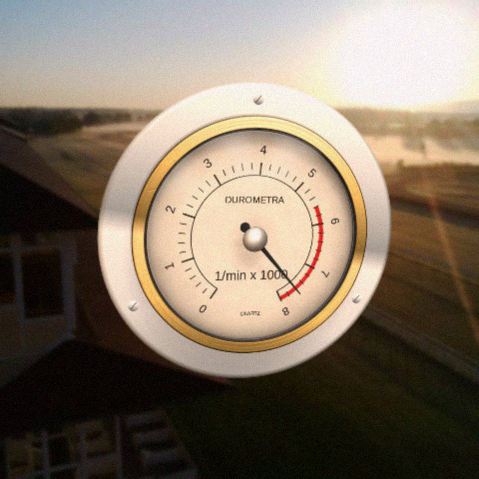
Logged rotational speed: 7600,rpm
